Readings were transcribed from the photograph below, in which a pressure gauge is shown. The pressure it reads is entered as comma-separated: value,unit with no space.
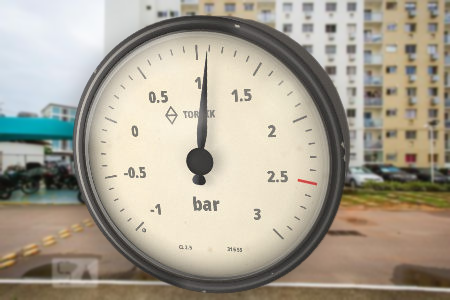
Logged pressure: 1.1,bar
